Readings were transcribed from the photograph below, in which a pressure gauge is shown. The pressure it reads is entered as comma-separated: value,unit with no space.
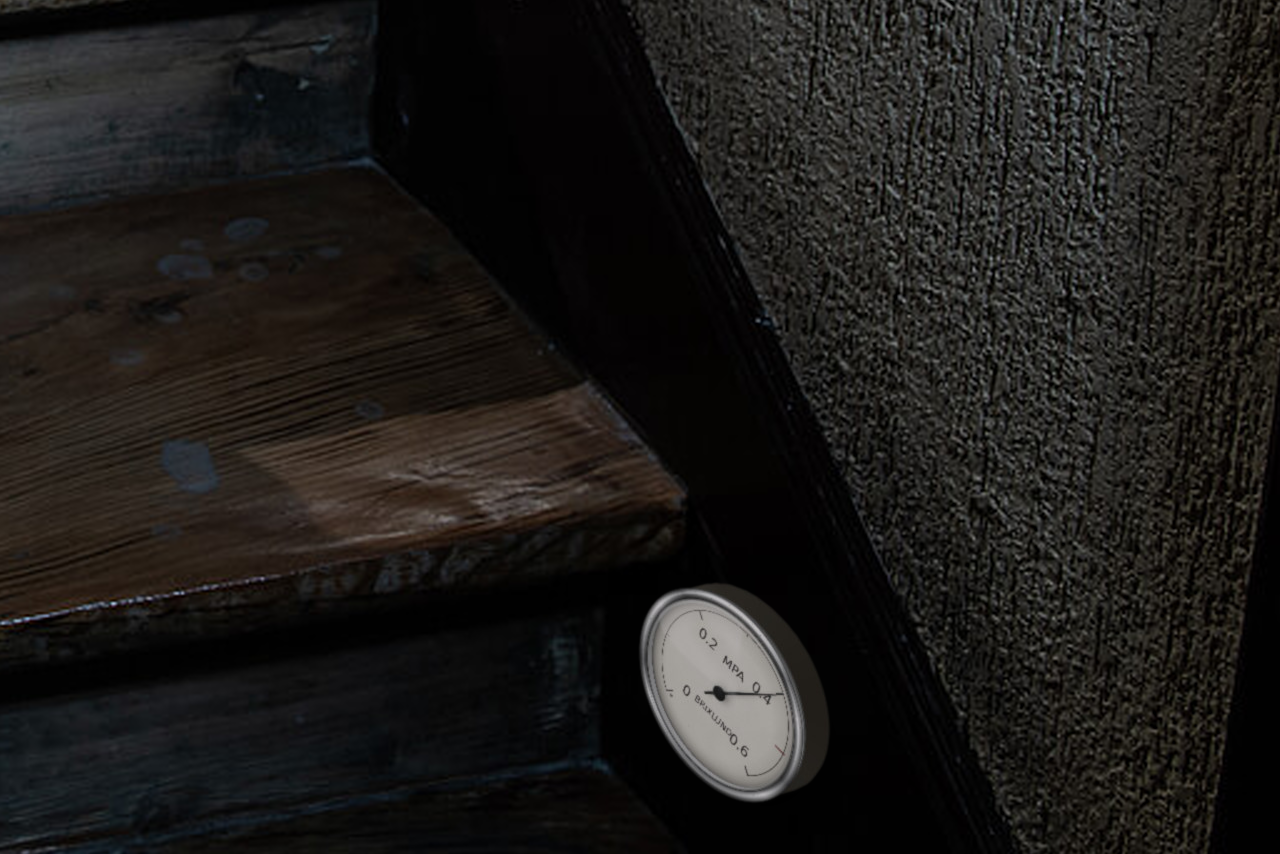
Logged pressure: 0.4,MPa
